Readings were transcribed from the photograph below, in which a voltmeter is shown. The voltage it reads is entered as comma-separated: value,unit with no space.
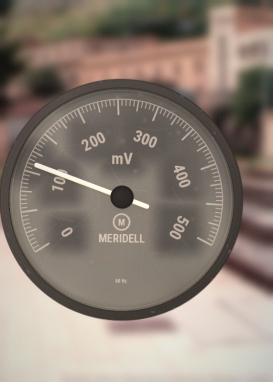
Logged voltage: 110,mV
